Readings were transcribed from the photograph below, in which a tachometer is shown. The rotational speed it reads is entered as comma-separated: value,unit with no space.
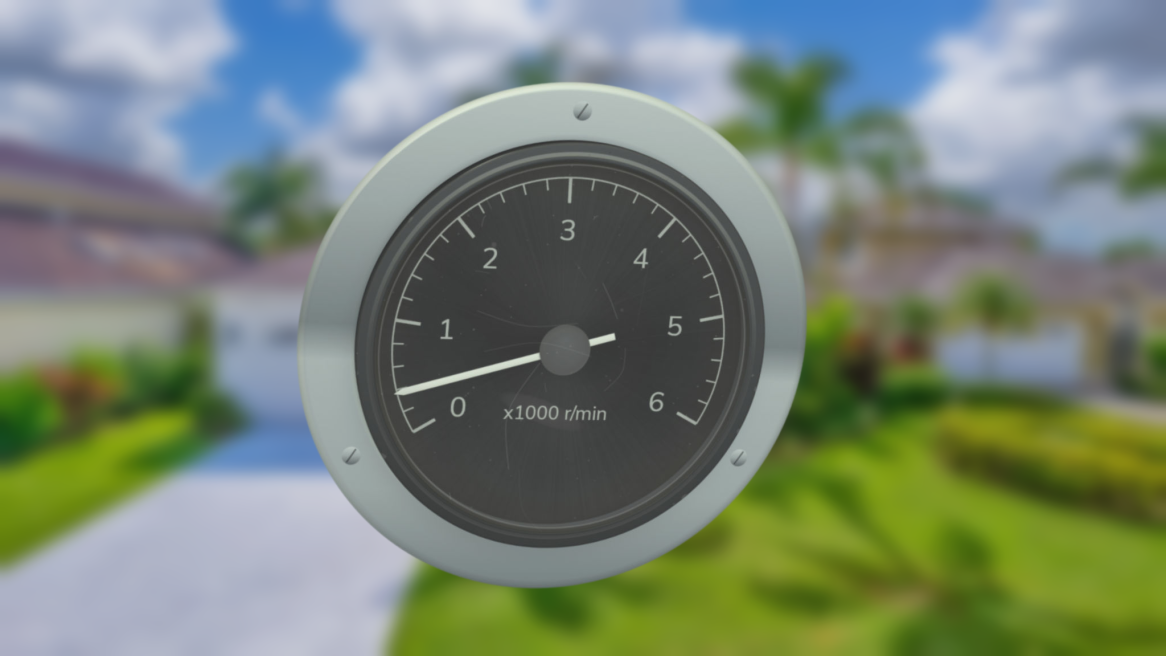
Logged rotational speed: 400,rpm
